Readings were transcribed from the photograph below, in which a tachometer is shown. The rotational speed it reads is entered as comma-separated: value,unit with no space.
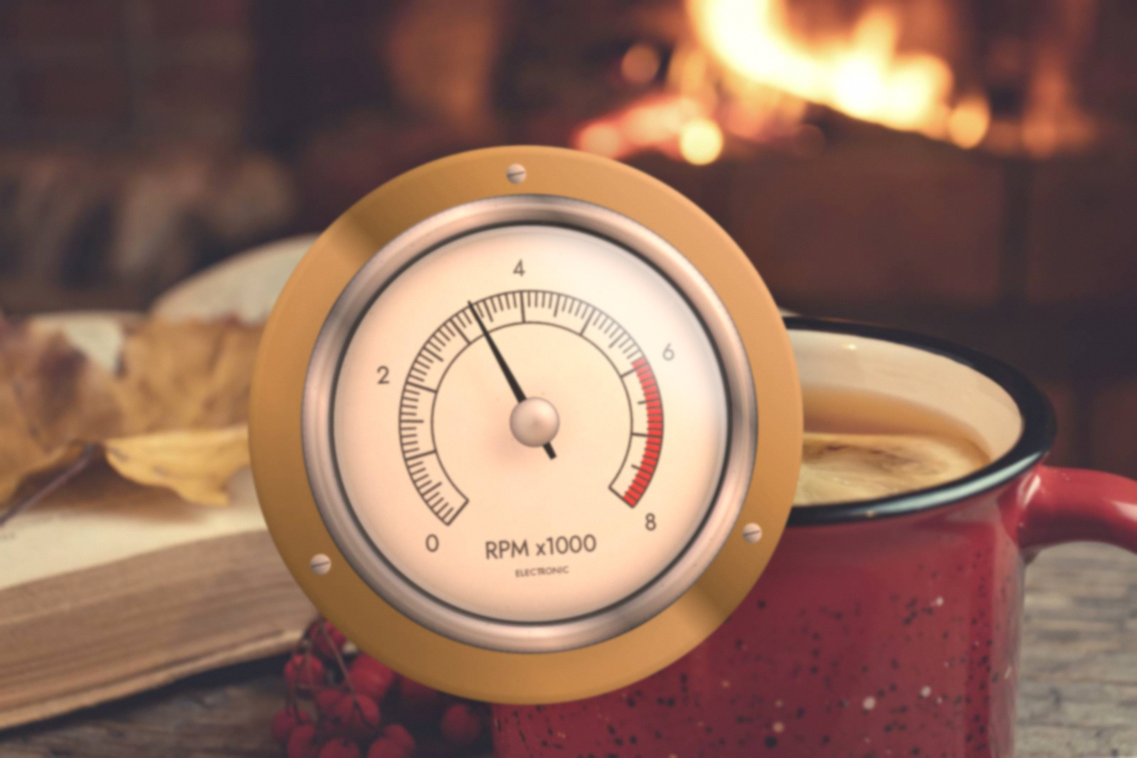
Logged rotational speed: 3300,rpm
